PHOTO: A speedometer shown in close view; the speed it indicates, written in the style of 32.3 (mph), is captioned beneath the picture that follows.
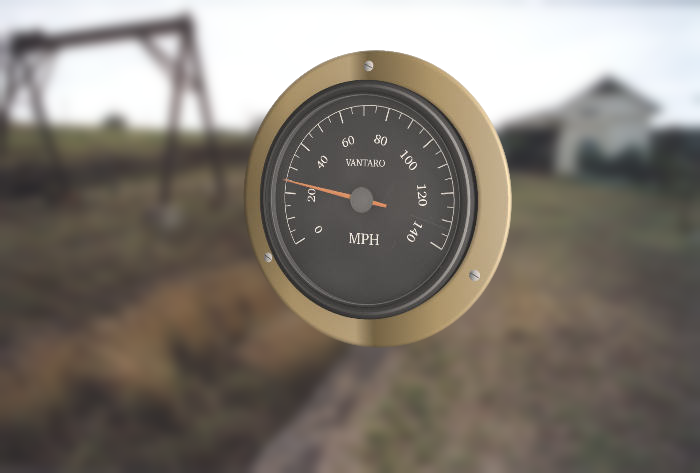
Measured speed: 25 (mph)
